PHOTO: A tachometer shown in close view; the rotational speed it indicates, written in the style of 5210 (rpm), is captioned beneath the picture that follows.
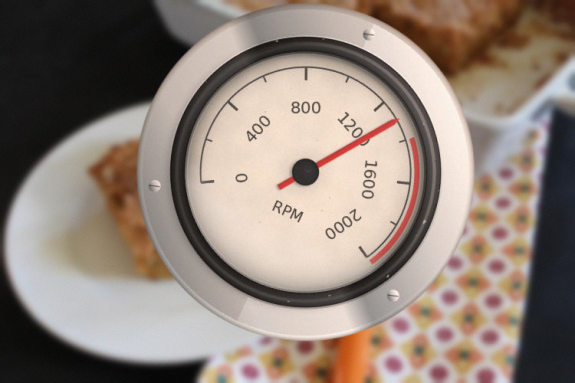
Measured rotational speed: 1300 (rpm)
